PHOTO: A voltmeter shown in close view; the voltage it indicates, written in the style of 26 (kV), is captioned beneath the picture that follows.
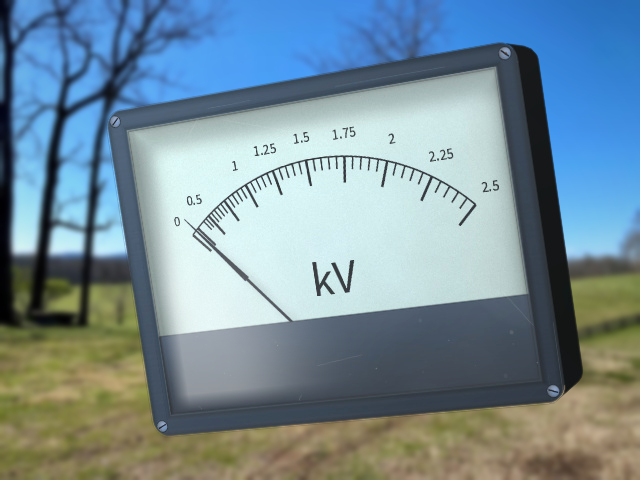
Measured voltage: 0.25 (kV)
